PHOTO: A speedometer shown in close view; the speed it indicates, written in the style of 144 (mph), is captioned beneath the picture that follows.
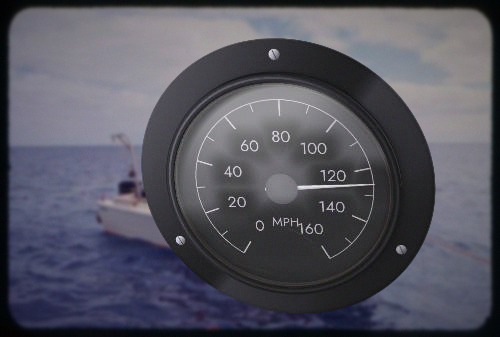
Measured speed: 125 (mph)
